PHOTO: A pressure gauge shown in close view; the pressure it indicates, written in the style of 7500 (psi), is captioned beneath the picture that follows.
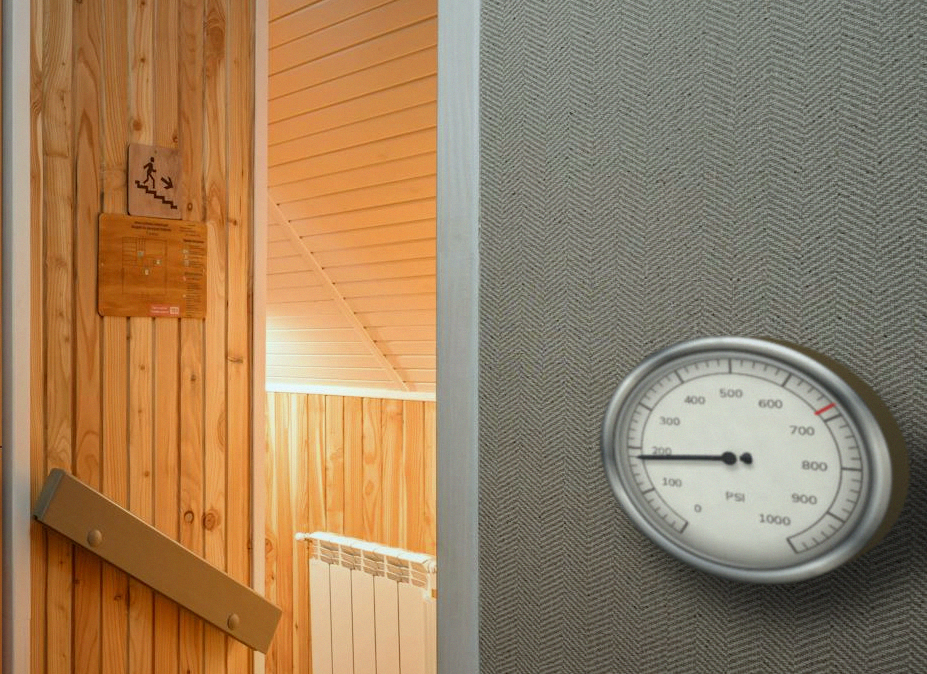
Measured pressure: 180 (psi)
